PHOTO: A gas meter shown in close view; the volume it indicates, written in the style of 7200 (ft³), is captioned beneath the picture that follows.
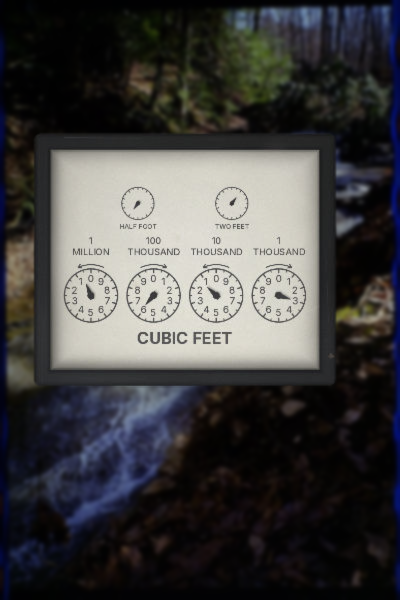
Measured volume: 61300 (ft³)
